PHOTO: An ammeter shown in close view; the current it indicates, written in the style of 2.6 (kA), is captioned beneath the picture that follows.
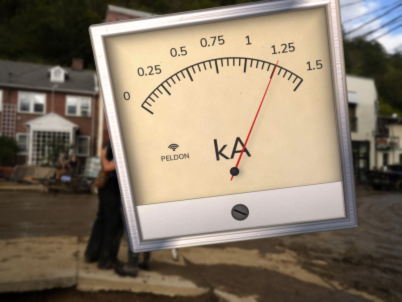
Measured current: 1.25 (kA)
